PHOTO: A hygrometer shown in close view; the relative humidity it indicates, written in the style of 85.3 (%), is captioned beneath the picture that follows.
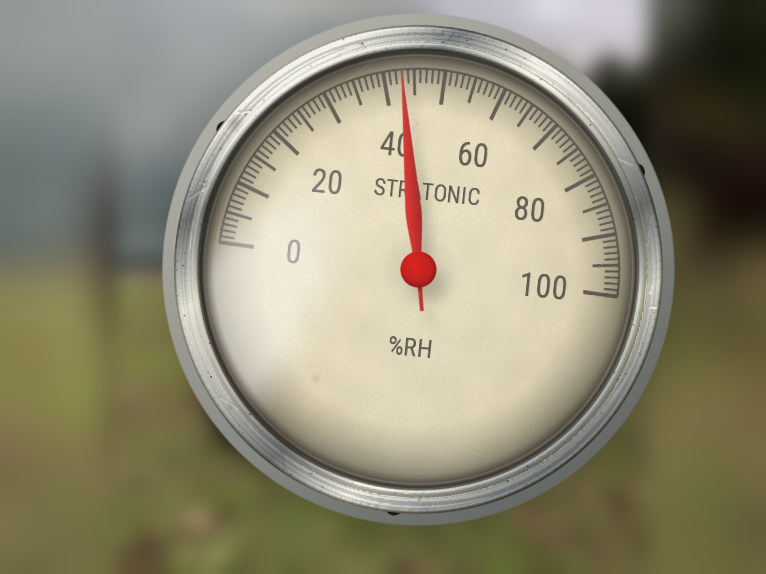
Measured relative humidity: 43 (%)
